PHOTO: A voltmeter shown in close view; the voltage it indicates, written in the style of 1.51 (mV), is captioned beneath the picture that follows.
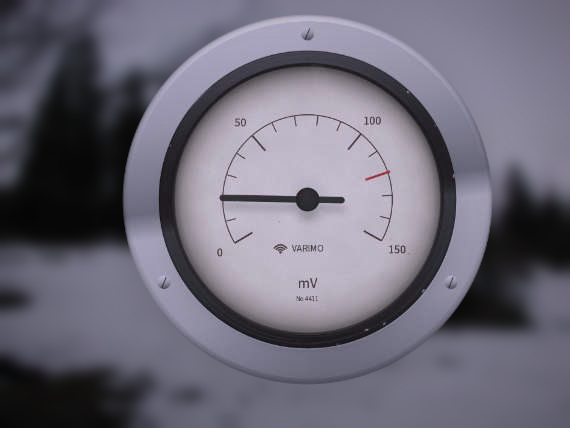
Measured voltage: 20 (mV)
